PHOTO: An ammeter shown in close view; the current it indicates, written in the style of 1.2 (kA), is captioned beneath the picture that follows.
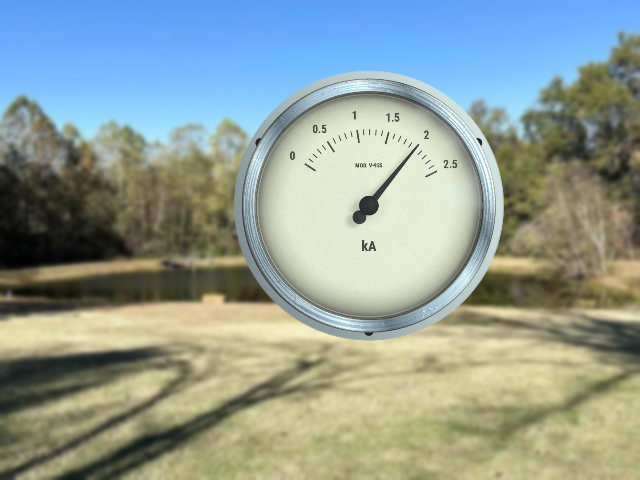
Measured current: 2 (kA)
